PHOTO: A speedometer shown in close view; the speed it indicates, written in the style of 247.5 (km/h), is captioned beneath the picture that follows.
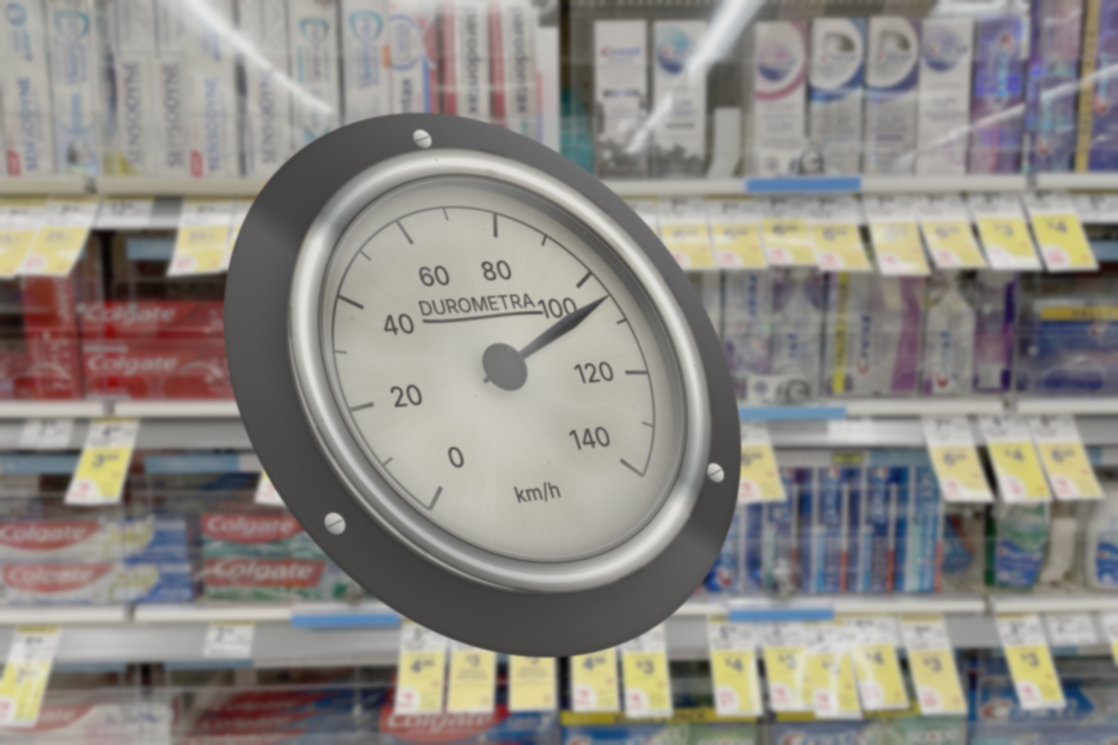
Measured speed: 105 (km/h)
